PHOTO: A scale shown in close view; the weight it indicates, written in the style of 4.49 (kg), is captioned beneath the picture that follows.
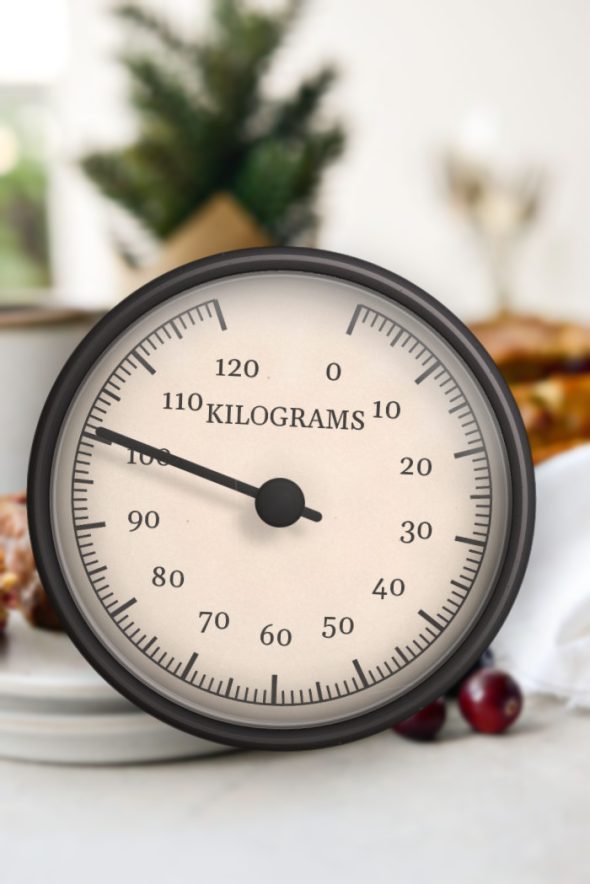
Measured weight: 101 (kg)
